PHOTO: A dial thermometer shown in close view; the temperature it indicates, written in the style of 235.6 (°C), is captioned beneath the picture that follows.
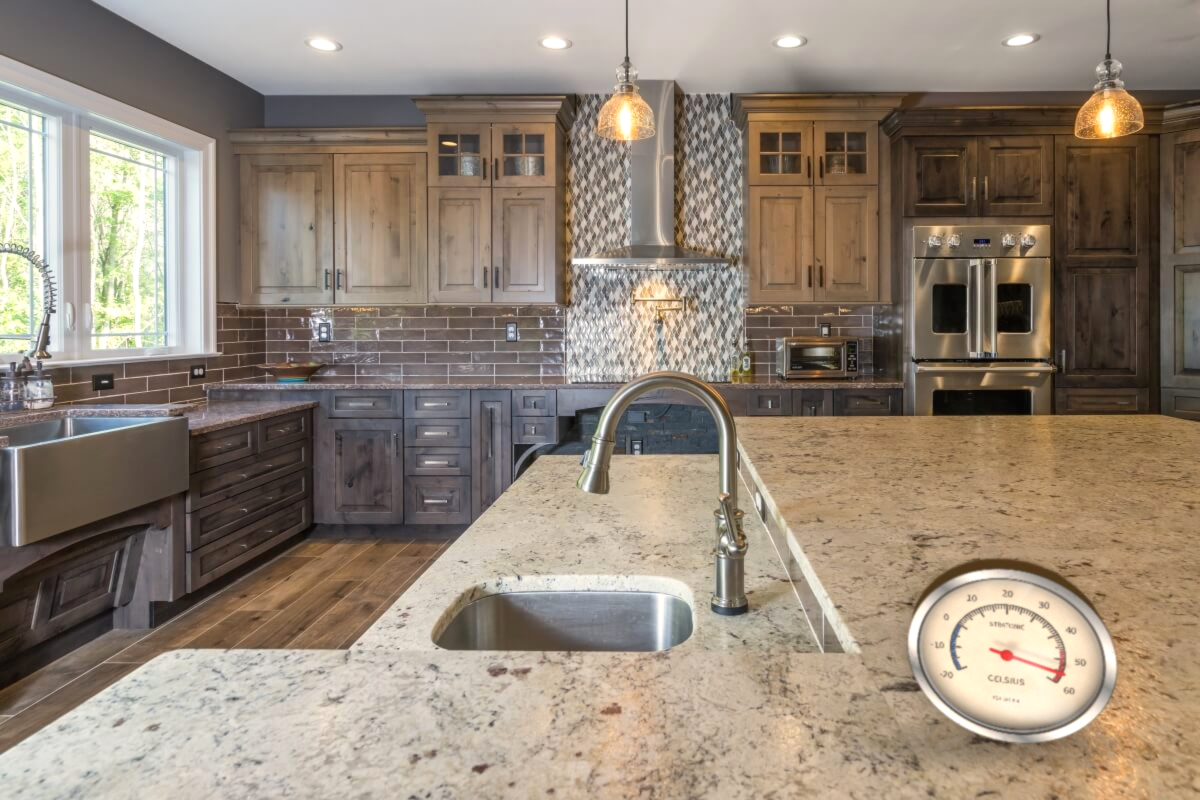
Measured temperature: 55 (°C)
